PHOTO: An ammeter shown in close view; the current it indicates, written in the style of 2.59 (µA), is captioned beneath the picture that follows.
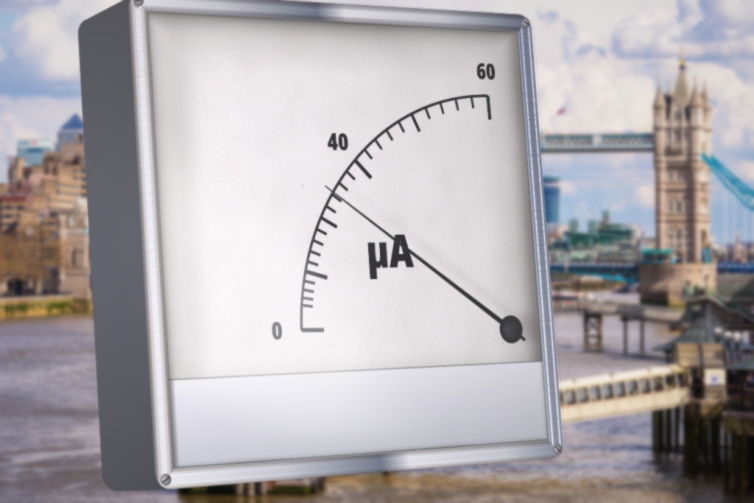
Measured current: 34 (µA)
